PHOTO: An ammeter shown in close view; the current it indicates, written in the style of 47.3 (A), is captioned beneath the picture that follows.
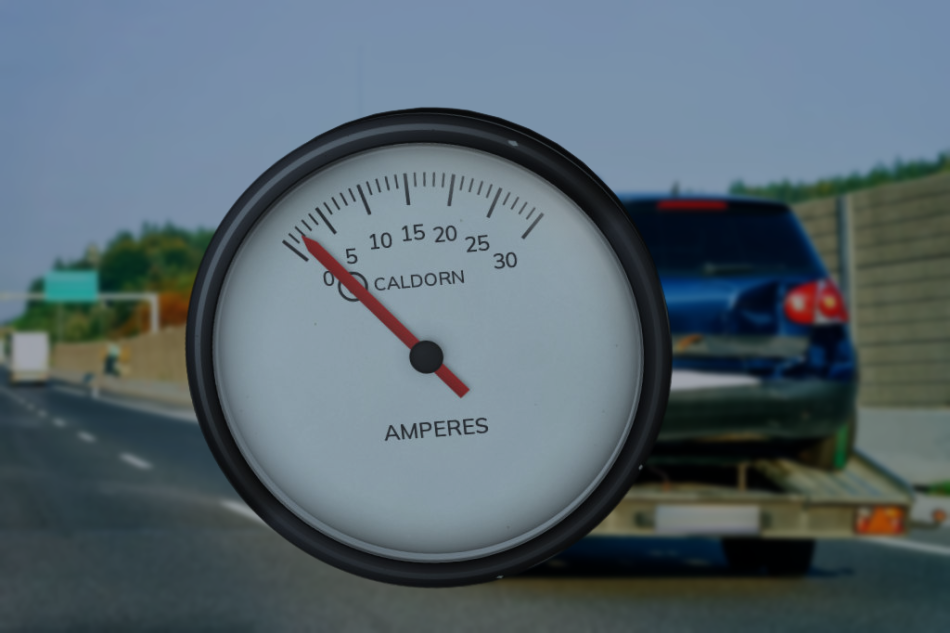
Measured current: 2 (A)
